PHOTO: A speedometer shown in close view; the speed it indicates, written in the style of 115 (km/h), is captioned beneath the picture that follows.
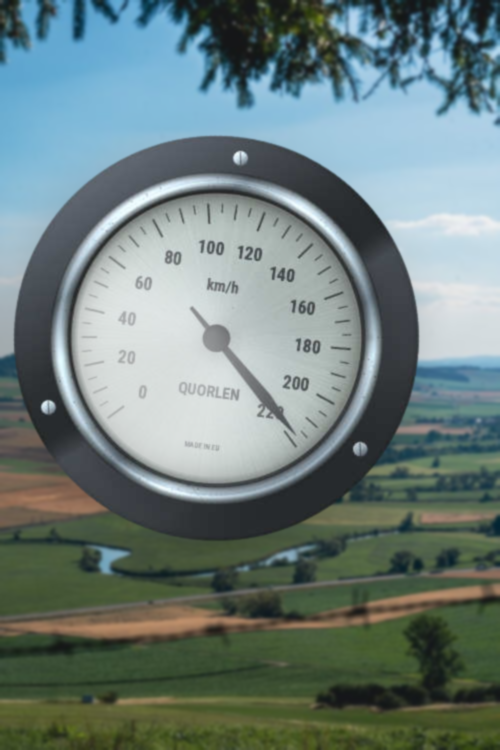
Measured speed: 217.5 (km/h)
